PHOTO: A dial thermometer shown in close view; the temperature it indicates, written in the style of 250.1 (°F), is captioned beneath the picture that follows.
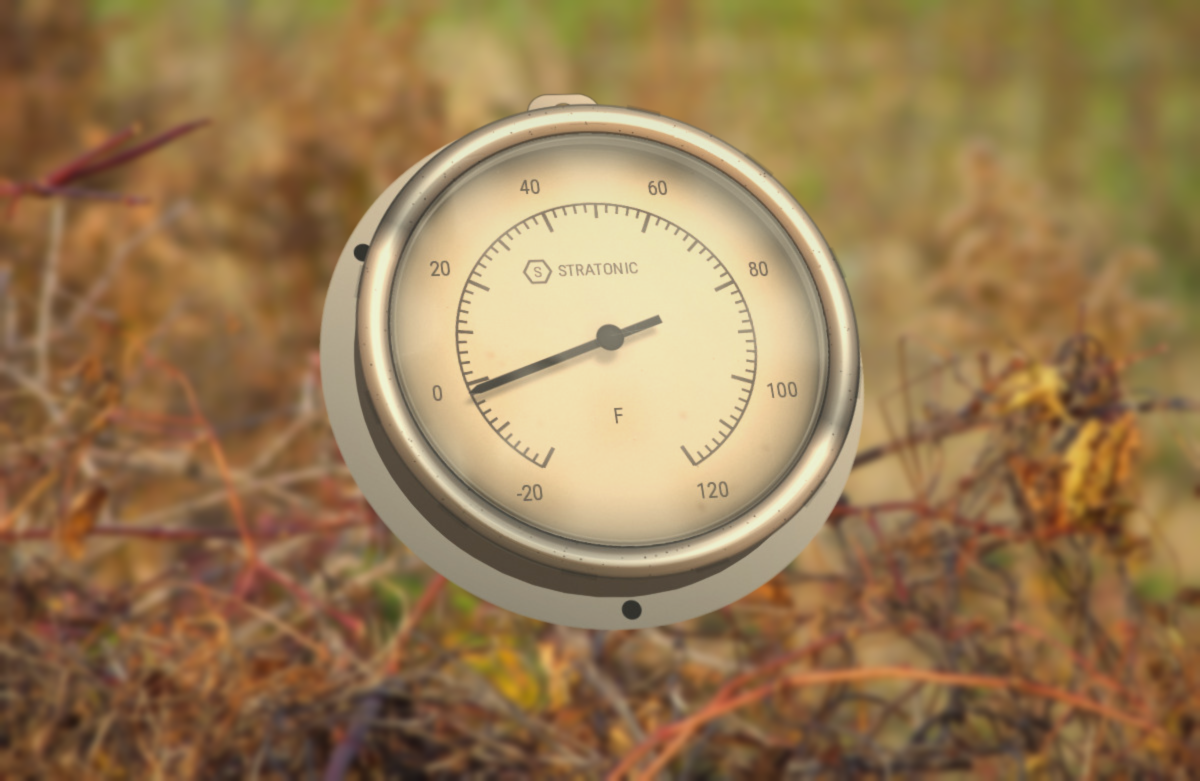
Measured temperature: -2 (°F)
